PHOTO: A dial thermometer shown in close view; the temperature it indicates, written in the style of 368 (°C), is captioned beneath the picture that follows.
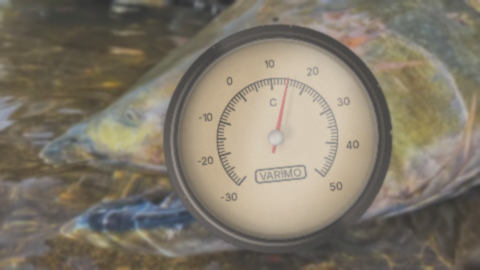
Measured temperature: 15 (°C)
